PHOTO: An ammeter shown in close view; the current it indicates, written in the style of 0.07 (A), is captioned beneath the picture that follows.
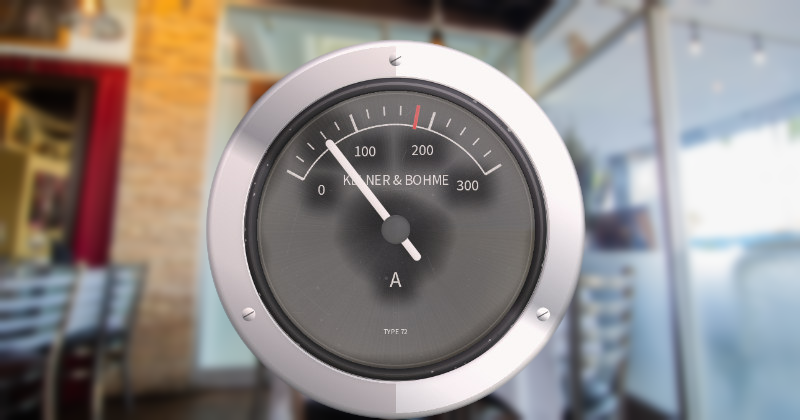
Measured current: 60 (A)
